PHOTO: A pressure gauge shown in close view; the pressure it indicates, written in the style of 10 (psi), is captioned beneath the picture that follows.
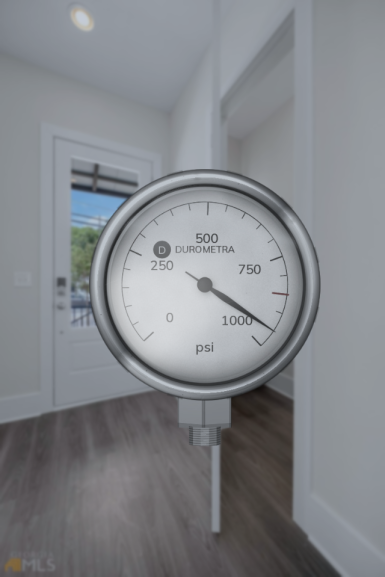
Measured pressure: 950 (psi)
